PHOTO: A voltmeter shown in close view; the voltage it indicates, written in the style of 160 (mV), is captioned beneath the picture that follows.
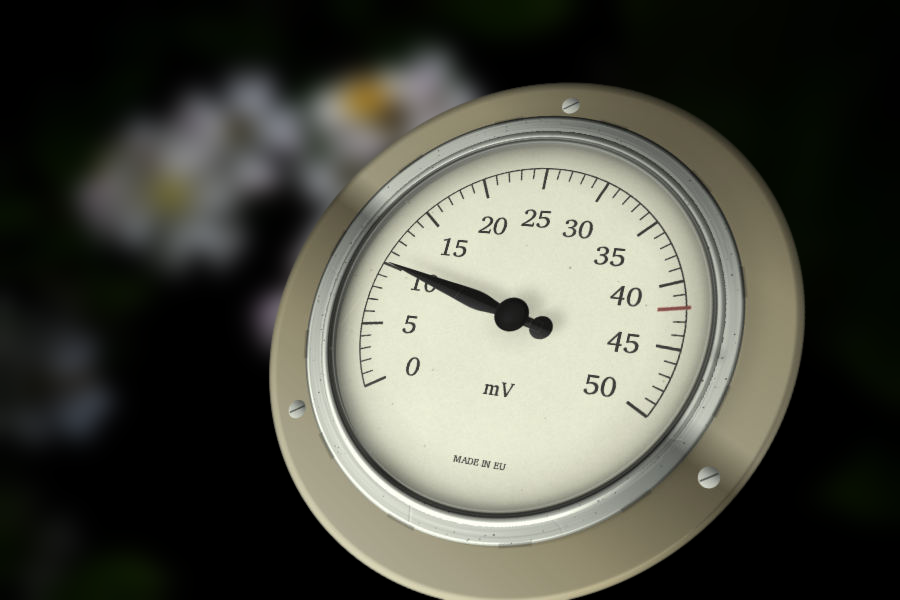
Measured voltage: 10 (mV)
